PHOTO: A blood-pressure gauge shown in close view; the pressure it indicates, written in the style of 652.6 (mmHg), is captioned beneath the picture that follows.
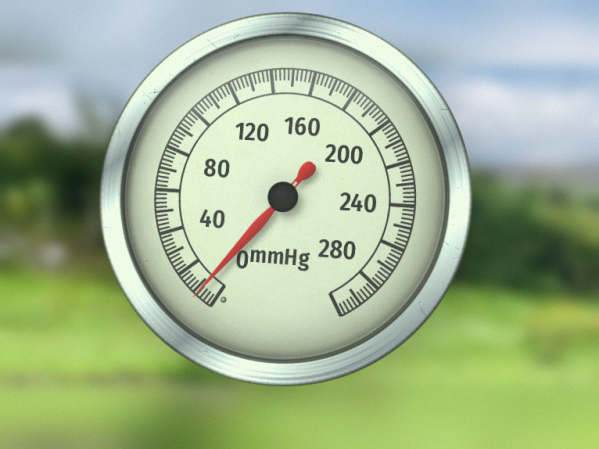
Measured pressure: 8 (mmHg)
